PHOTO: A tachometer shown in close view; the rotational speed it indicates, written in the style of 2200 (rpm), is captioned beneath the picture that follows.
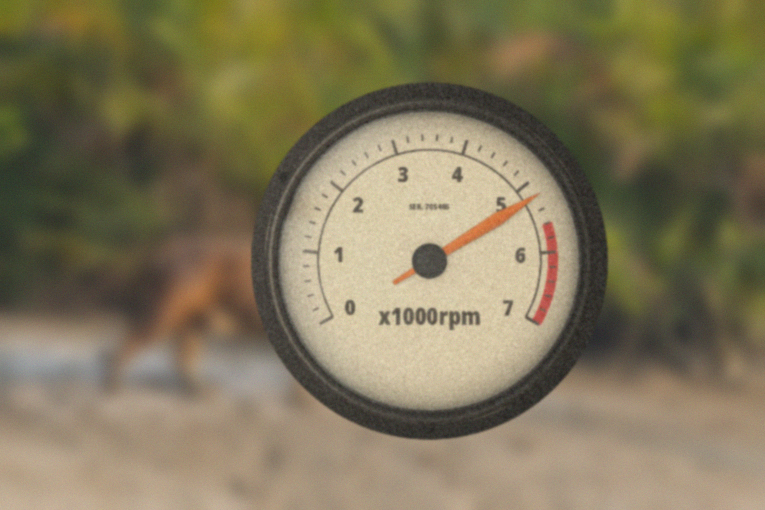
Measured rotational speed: 5200 (rpm)
